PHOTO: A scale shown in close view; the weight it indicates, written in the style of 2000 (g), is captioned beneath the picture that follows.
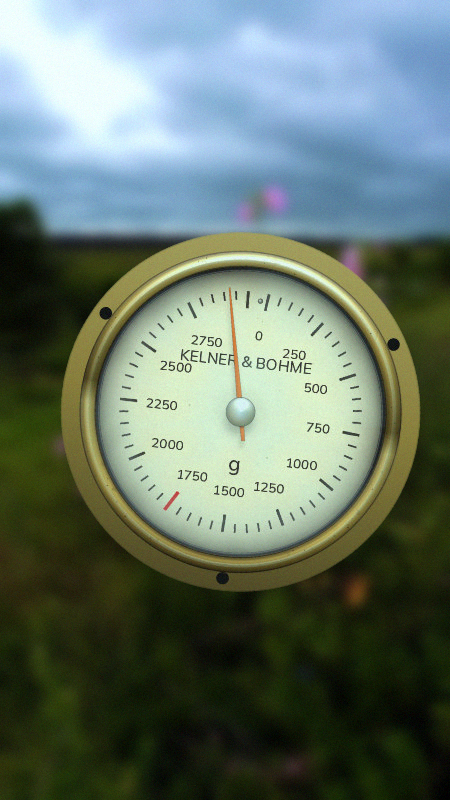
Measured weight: 2925 (g)
